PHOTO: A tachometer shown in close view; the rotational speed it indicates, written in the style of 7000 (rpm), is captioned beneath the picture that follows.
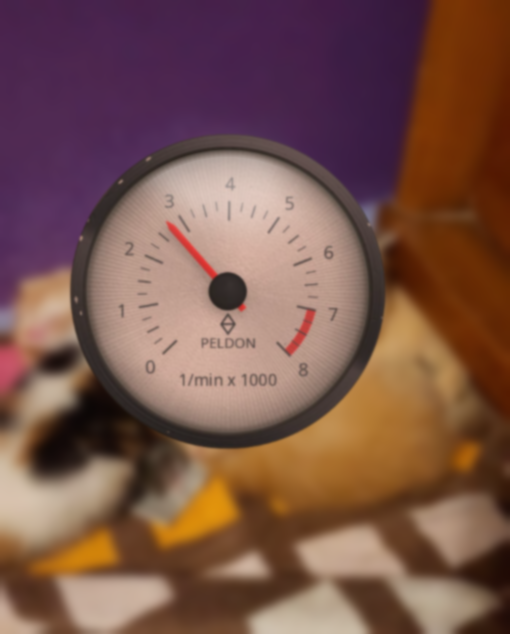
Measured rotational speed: 2750 (rpm)
